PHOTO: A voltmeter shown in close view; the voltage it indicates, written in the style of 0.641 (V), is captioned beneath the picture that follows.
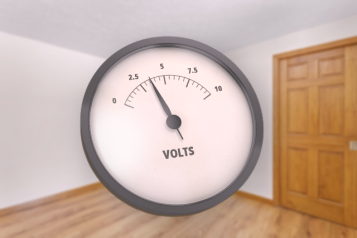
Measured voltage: 3.5 (V)
